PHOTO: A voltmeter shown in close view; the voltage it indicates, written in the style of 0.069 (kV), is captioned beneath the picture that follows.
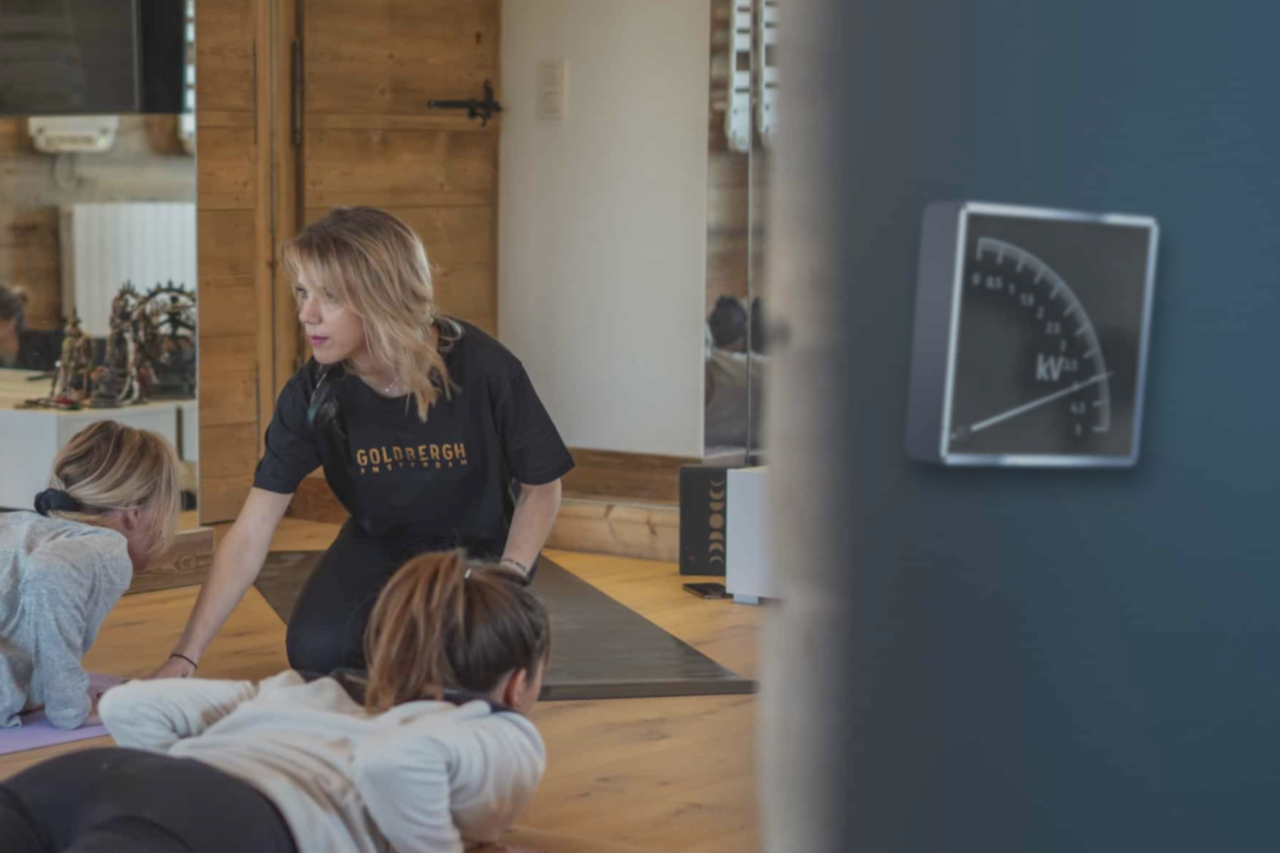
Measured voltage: 4 (kV)
